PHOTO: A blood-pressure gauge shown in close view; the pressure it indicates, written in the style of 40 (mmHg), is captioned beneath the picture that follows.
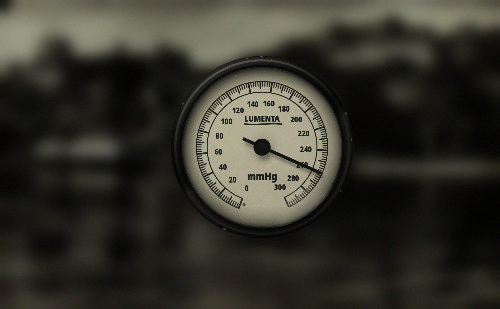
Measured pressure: 260 (mmHg)
